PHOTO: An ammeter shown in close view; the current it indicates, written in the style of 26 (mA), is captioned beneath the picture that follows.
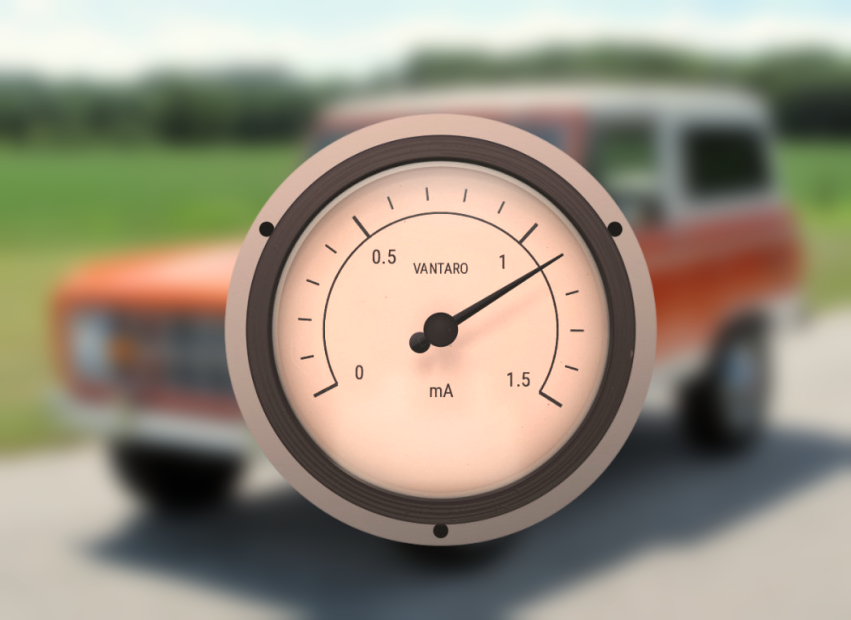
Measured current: 1.1 (mA)
